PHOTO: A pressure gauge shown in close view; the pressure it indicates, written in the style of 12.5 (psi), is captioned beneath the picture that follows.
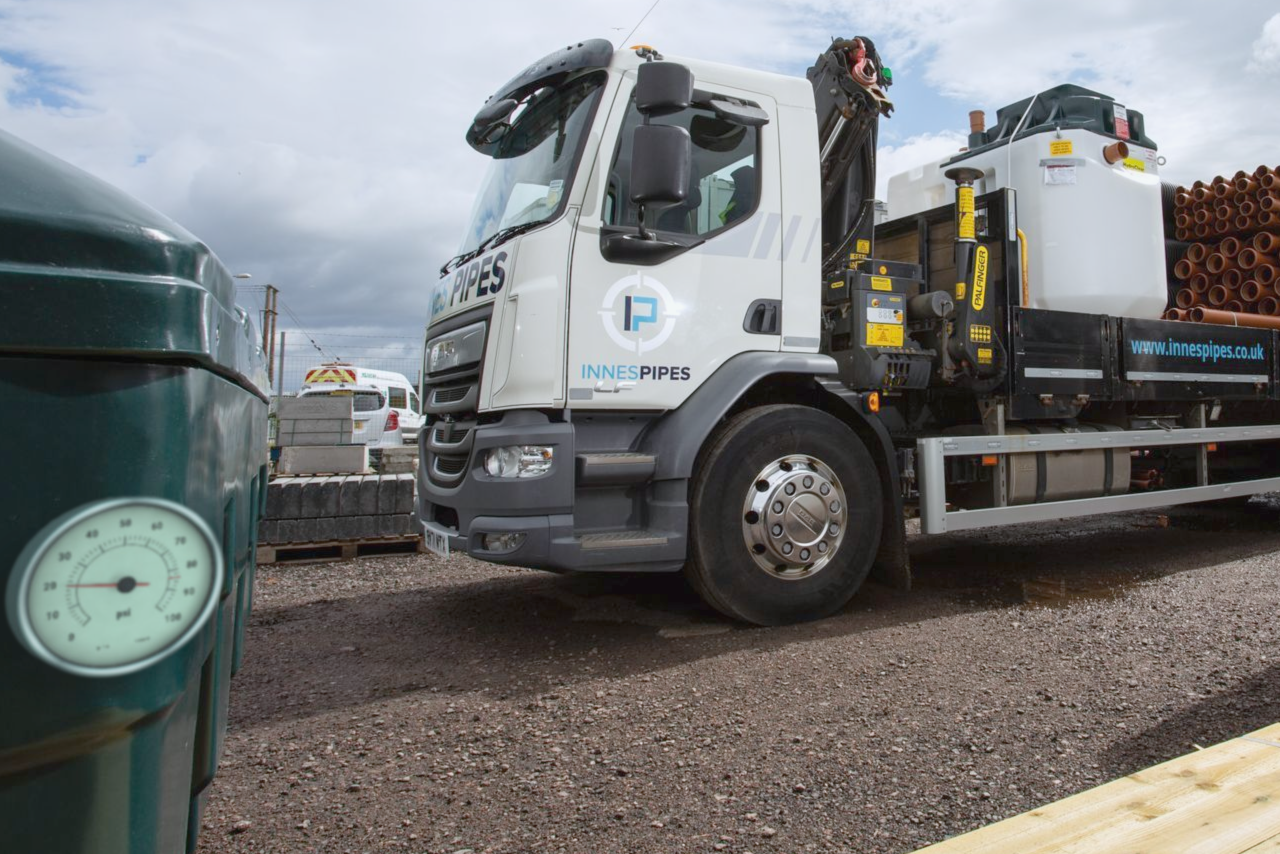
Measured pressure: 20 (psi)
